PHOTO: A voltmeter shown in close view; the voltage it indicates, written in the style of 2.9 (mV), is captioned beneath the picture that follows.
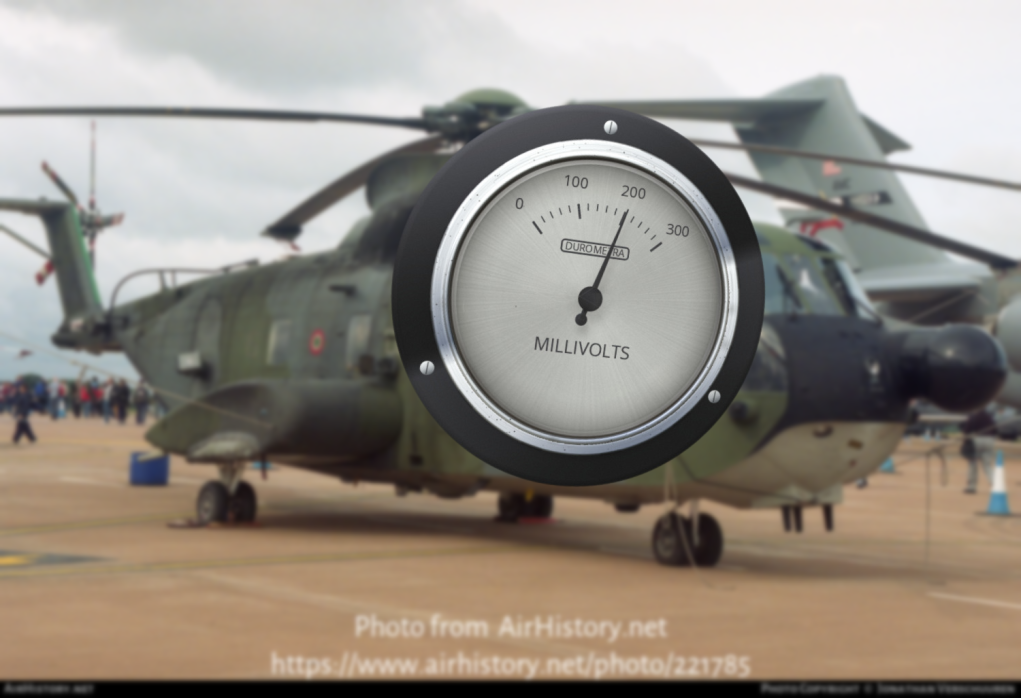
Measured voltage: 200 (mV)
